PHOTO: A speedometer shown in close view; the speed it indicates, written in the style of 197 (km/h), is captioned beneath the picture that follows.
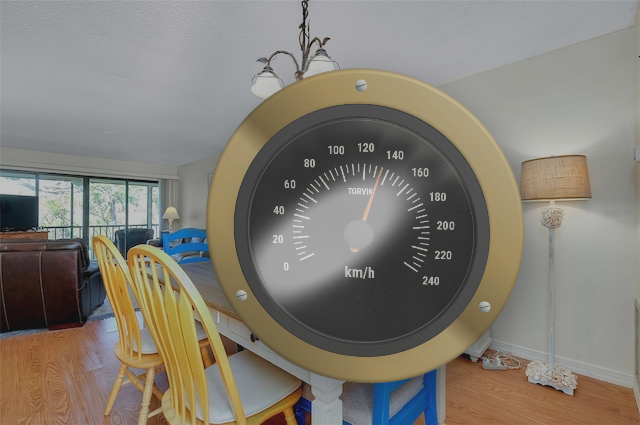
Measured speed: 135 (km/h)
